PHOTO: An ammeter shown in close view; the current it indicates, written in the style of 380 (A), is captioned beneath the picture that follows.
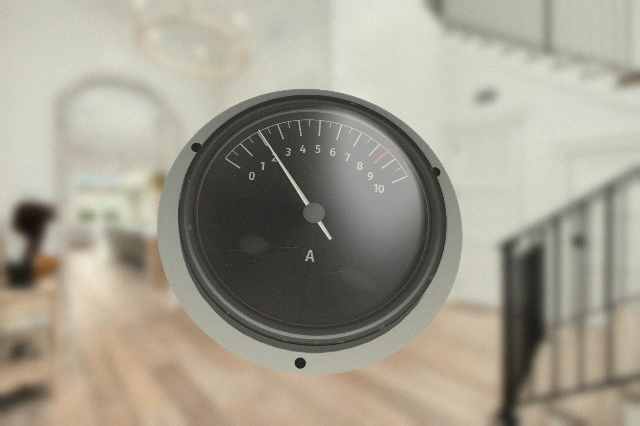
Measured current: 2 (A)
